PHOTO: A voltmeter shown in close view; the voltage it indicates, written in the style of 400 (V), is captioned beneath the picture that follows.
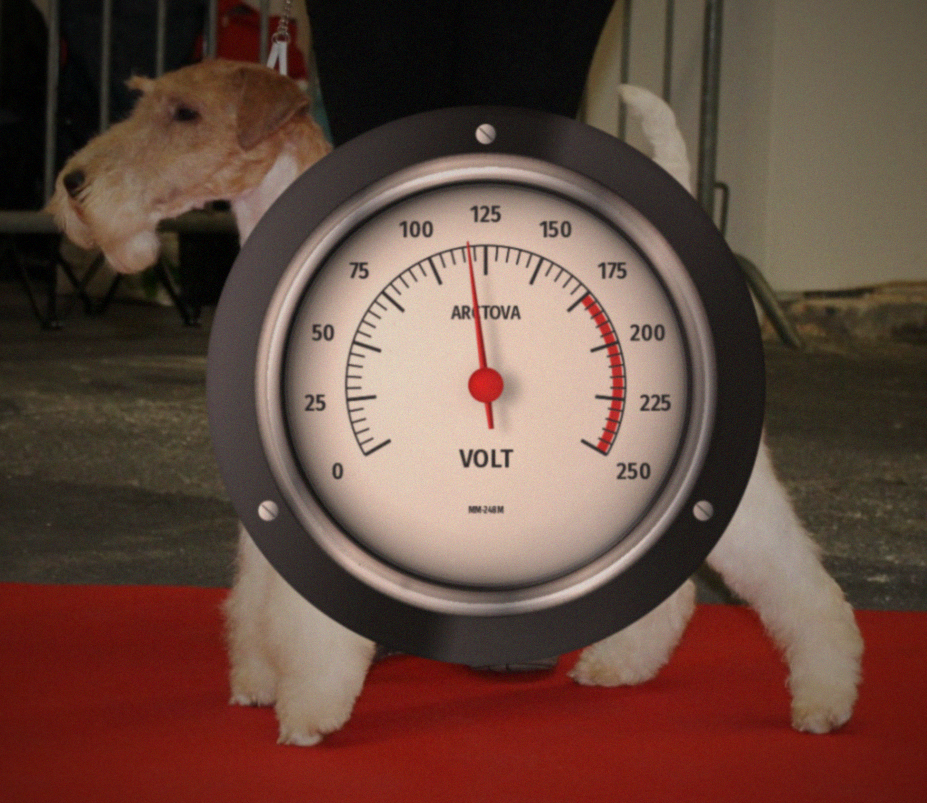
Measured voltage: 117.5 (V)
